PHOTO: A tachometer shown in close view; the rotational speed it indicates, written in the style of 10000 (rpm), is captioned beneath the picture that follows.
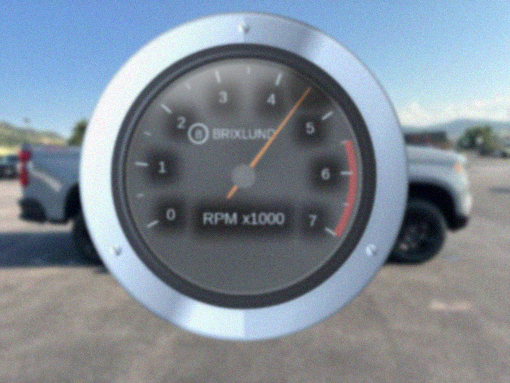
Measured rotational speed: 4500 (rpm)
